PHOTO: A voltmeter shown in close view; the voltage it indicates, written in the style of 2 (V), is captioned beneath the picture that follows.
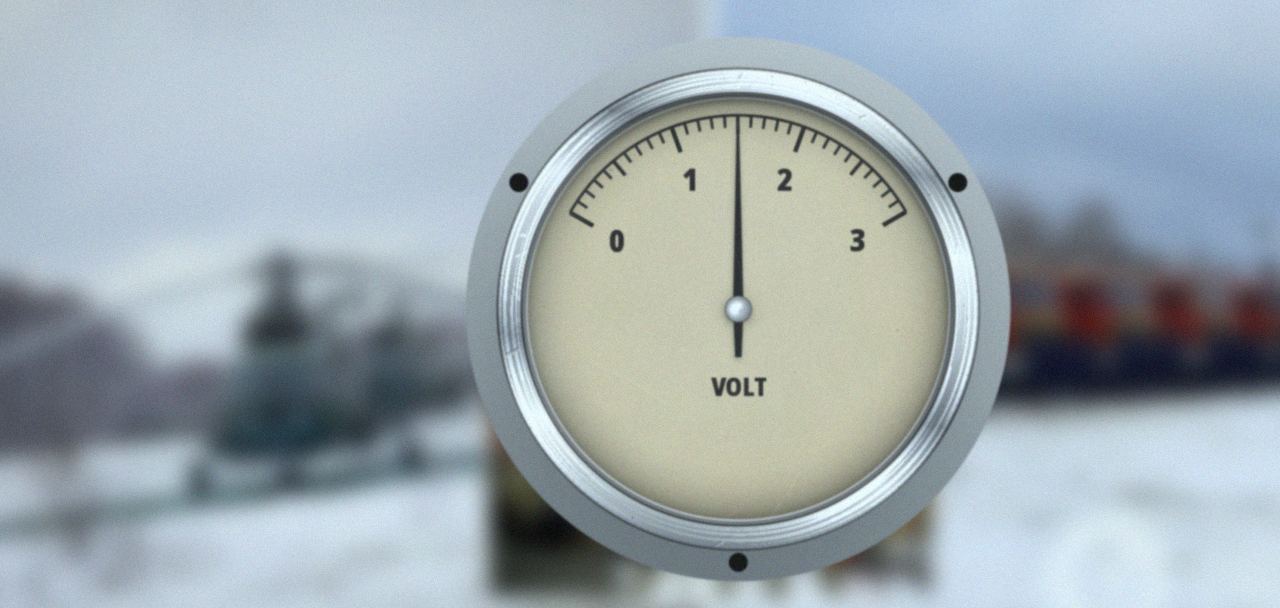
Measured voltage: 1.5 (V)
